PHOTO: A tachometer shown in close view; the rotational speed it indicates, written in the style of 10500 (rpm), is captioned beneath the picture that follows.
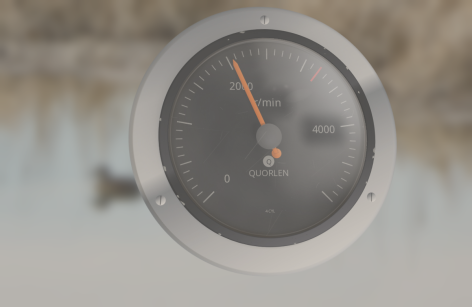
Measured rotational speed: 2050 (rpm)
